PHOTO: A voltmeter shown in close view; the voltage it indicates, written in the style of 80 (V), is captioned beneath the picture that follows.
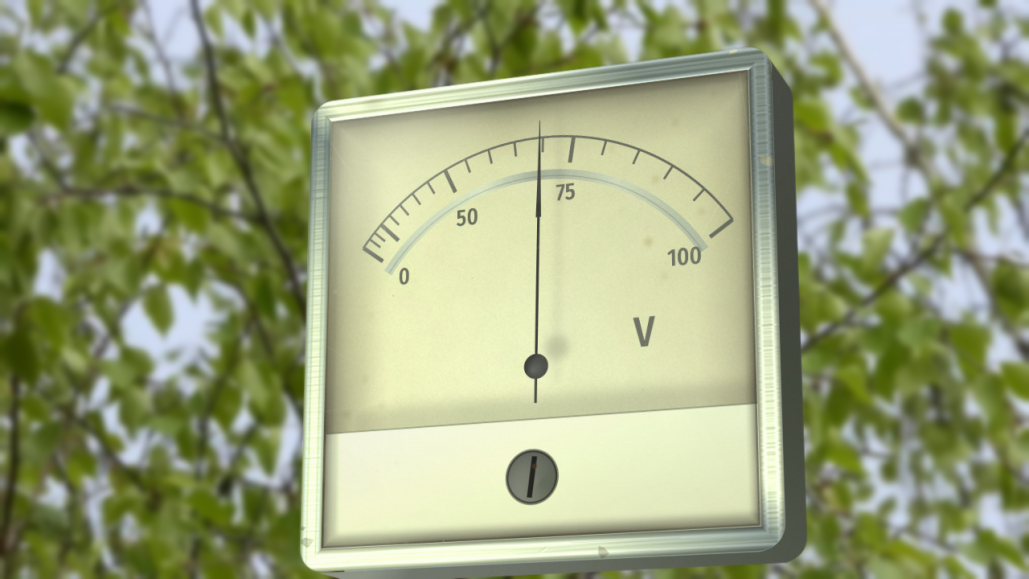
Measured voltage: 70 (V)
